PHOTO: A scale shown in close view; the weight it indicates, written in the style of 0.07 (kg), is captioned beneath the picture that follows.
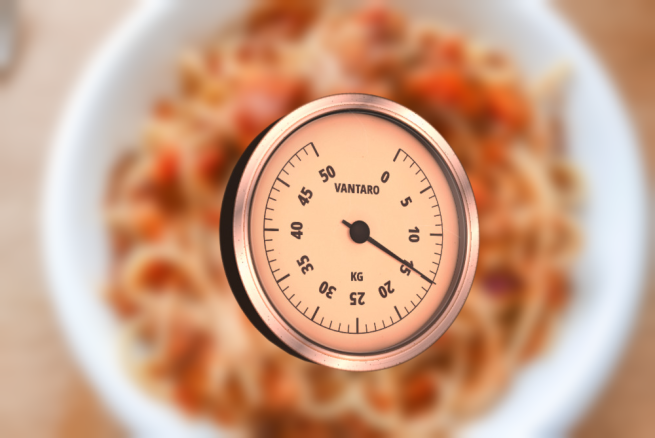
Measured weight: 15 (kg)
